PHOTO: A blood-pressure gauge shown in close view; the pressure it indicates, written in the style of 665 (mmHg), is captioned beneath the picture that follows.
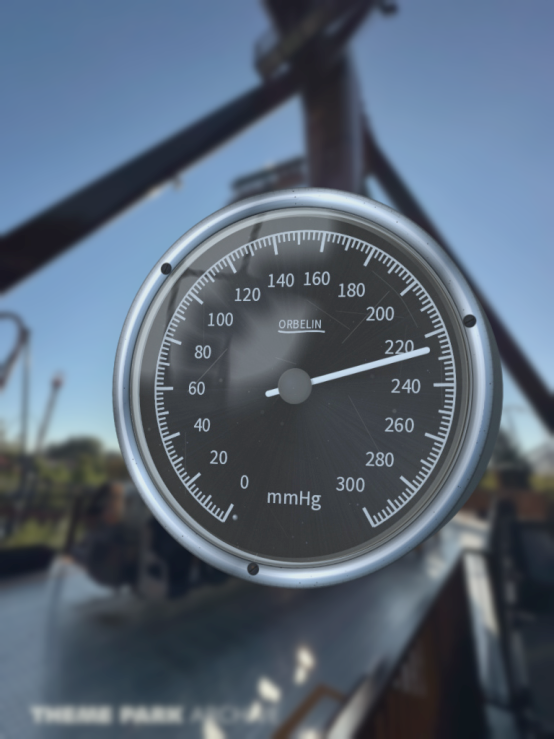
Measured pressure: 226 (mmHg)
